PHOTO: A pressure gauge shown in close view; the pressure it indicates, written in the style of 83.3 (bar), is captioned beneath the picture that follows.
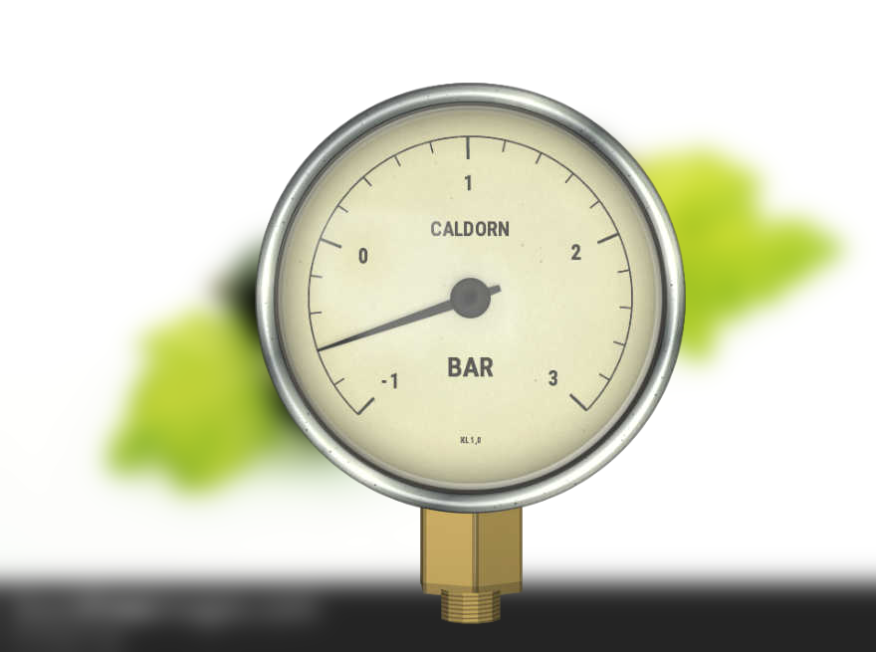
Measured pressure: -0.6 (bar)
